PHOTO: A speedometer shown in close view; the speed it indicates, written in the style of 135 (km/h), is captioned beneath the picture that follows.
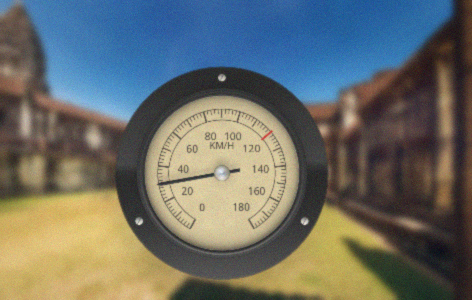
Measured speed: 30 (km/h)
